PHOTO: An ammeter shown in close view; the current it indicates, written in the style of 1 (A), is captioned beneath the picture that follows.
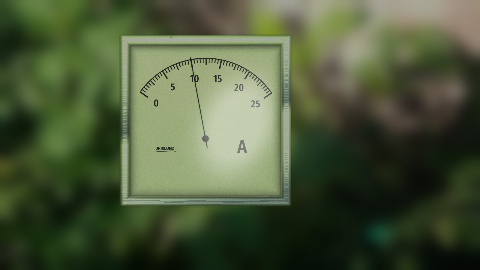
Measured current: 10 (A)
